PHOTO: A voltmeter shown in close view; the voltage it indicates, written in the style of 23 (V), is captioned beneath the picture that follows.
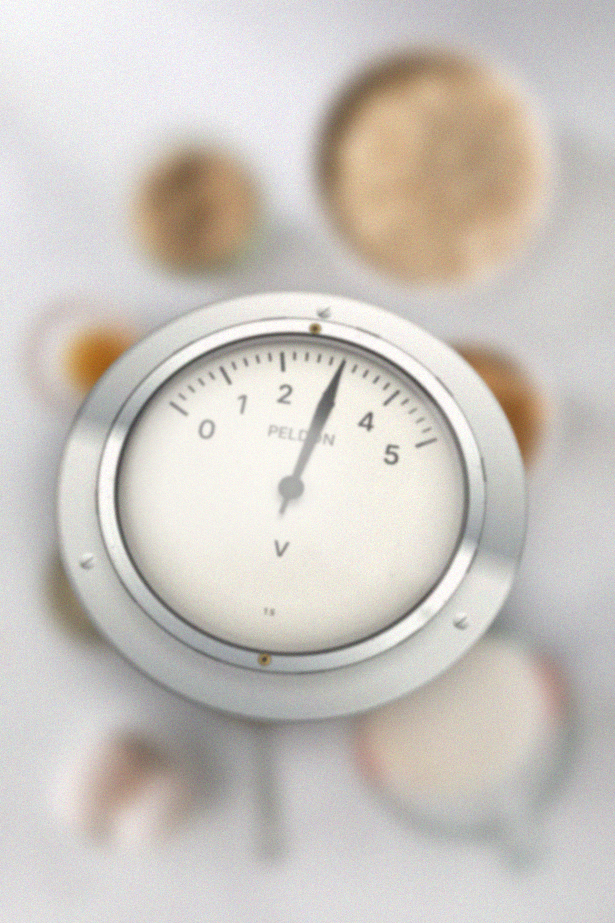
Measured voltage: 3 (V)
